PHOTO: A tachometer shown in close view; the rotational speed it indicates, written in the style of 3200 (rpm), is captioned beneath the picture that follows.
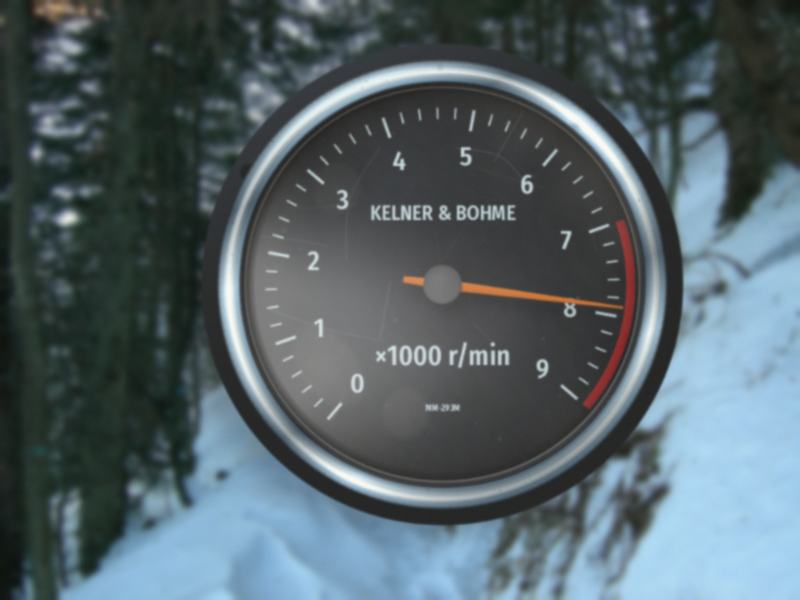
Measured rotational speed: 7900 (rpm)
